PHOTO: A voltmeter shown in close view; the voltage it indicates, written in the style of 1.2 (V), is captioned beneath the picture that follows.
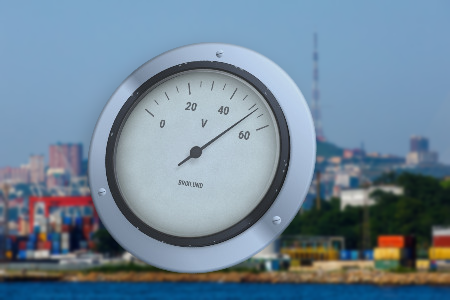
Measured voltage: 52.5 (V)
